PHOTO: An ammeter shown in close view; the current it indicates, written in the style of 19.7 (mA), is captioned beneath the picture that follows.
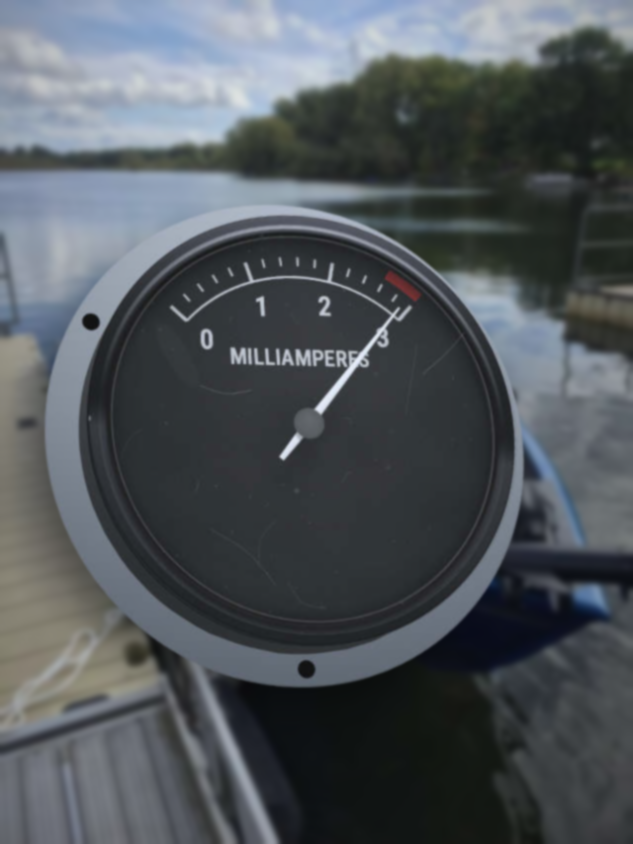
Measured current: 2.9 (mA)
